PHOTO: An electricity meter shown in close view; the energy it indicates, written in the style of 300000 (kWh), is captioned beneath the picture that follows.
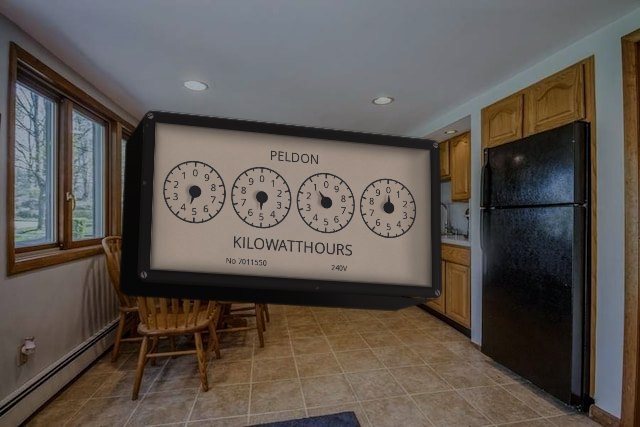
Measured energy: 4510 (kWh)
